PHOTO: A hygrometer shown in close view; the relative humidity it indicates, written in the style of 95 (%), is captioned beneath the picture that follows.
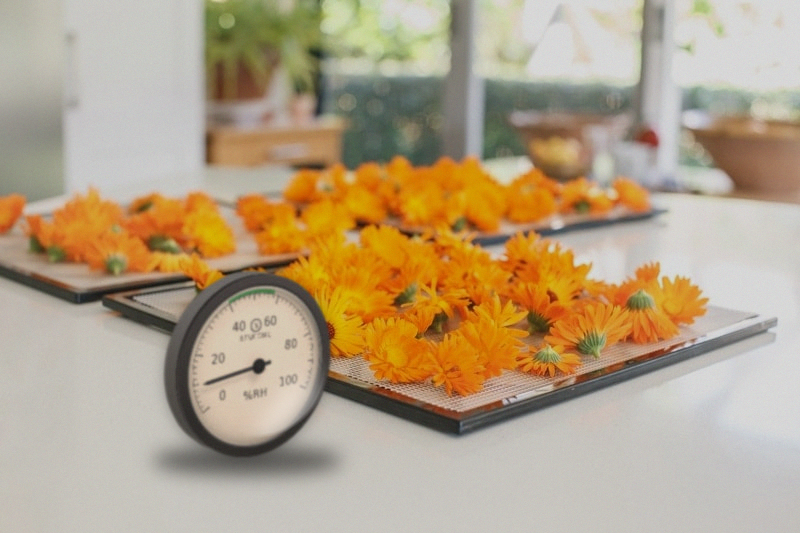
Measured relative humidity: 10 (%)
